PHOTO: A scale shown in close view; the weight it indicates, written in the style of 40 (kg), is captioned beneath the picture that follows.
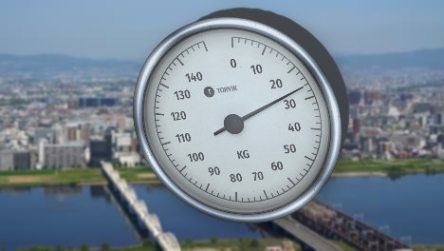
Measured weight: 26 (kg)
